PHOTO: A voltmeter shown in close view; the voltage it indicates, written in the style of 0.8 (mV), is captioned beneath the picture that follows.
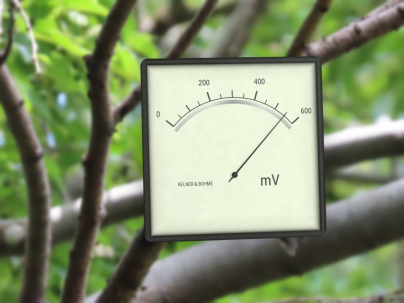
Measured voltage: 550 (mV)
